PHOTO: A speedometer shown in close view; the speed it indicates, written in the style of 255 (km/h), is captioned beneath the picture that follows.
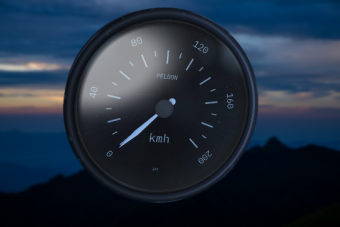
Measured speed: 0 (km/h)
